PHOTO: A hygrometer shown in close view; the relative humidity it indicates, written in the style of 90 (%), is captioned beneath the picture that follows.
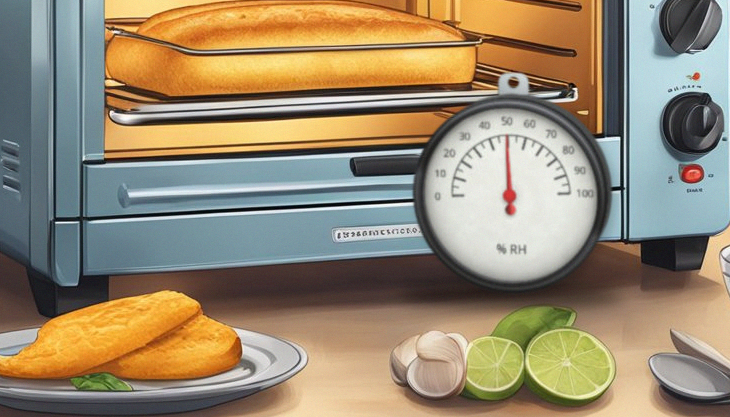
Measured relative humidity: 50 (%)
